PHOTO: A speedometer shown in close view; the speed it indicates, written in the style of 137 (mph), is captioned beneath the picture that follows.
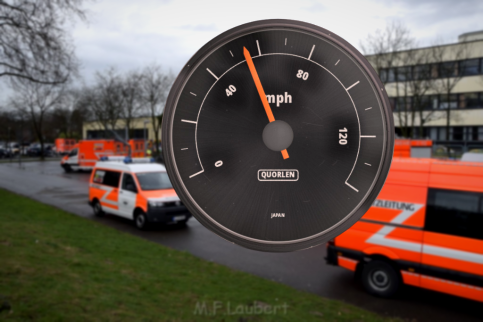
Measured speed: 55 (mph)
